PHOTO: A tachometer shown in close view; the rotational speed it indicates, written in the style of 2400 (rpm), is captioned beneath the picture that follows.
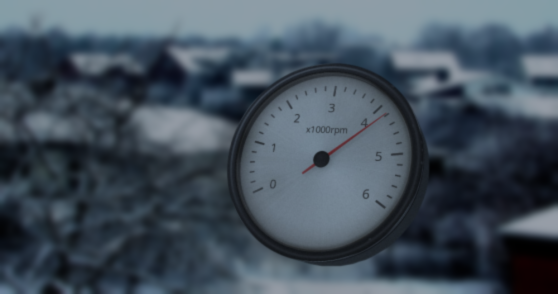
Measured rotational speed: 4200 (rpm)
